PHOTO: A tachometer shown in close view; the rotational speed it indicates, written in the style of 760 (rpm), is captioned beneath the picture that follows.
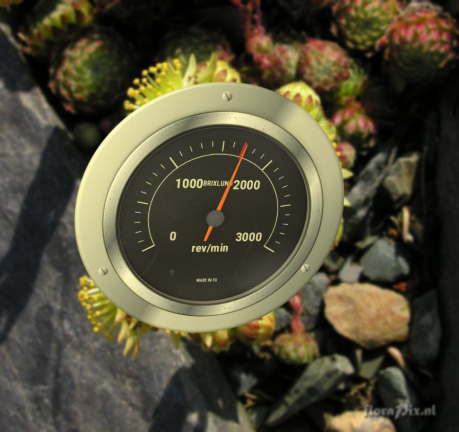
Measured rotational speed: 1700 (rpm)
